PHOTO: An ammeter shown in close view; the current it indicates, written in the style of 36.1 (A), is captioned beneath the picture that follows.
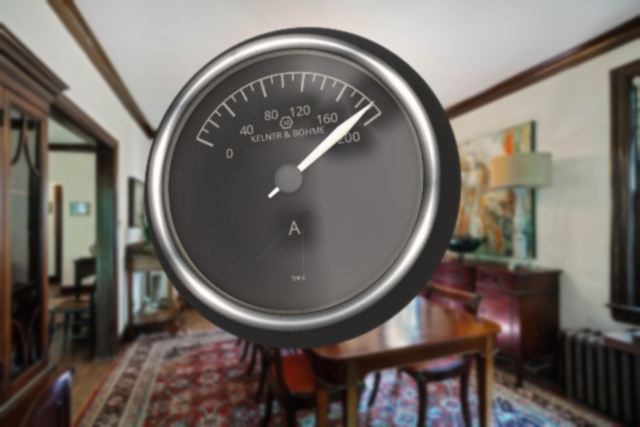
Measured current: 190 (A)
